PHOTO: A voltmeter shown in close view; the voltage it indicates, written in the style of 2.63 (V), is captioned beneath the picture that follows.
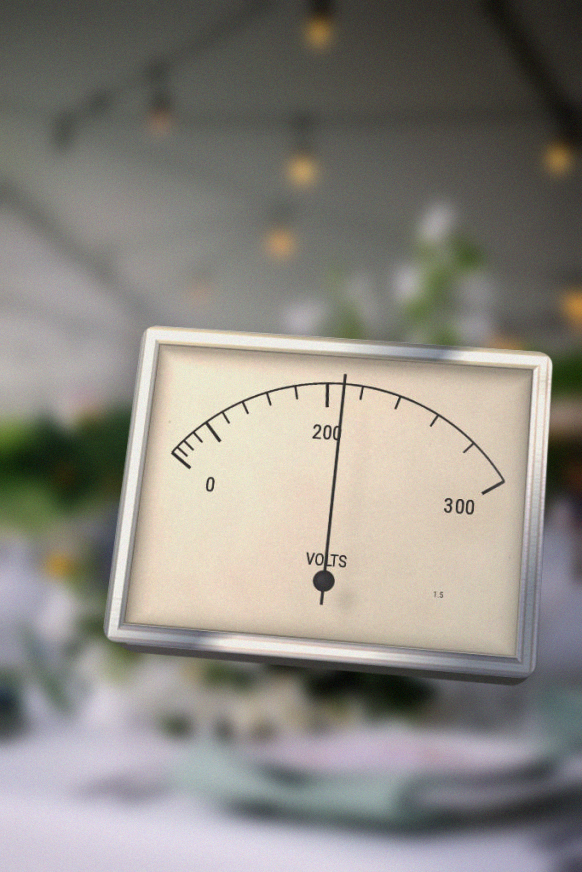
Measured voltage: 210 (V)
